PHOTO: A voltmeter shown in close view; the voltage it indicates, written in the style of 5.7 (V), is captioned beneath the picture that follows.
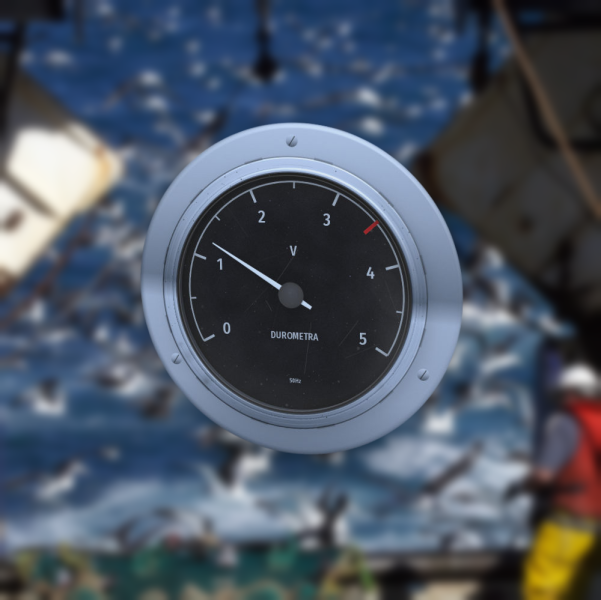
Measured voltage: 1.25 (V)
